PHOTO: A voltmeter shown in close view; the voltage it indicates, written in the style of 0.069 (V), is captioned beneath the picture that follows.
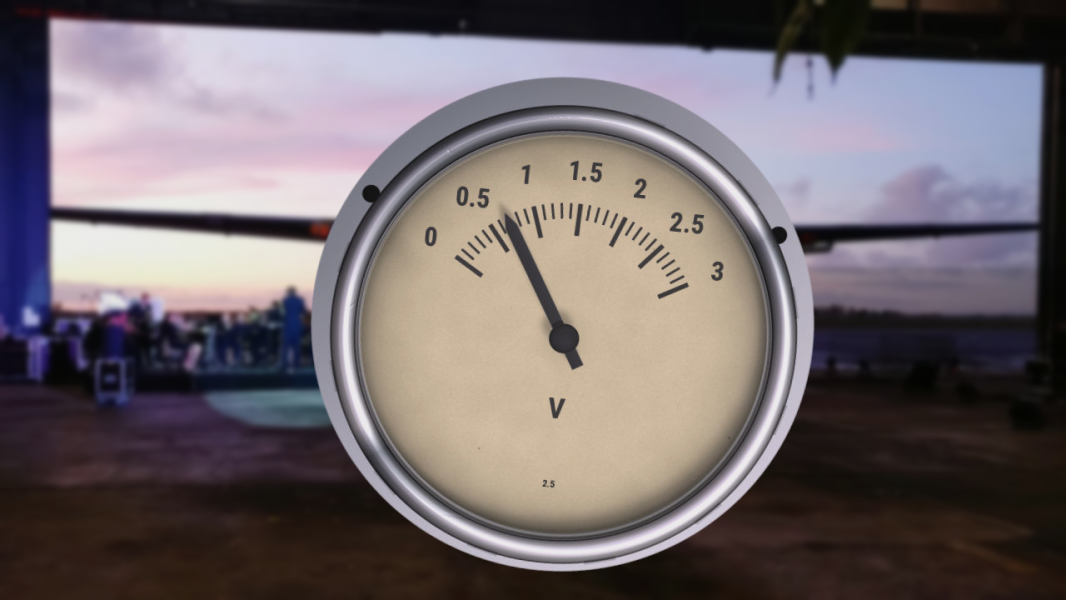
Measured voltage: 0.7 (V)
